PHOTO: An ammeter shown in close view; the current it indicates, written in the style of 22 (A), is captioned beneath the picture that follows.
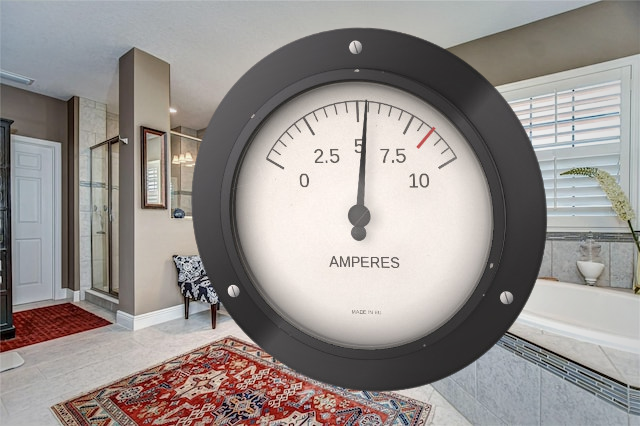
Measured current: 5.5 (A)
